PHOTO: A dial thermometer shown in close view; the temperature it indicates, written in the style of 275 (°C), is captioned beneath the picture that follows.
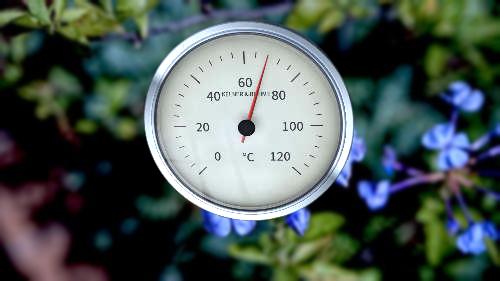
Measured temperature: 68 (°C)
